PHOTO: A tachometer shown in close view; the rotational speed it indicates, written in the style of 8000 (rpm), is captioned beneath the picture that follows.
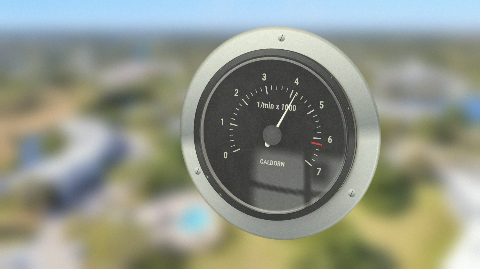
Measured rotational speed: 4200 (rpm)
